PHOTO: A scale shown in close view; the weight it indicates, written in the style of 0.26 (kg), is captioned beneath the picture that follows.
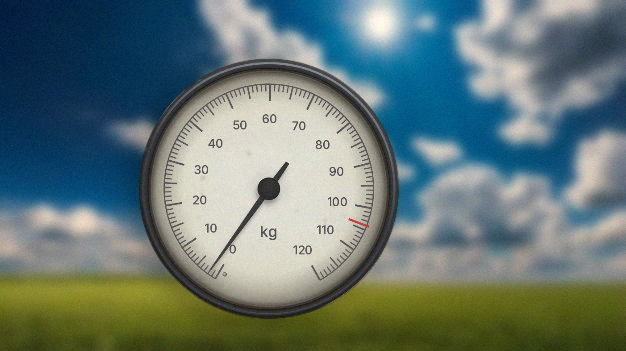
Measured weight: 2 (kg)
